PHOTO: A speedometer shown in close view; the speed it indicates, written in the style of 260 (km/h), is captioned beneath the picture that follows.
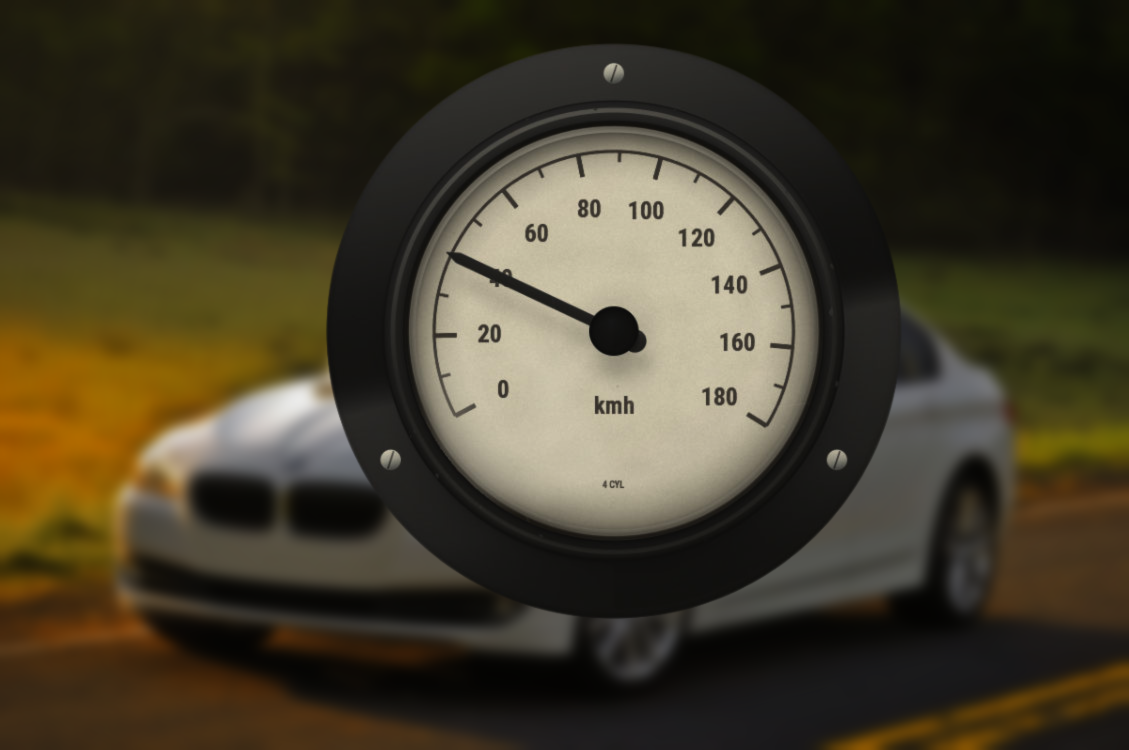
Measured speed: 40 (km/h)
